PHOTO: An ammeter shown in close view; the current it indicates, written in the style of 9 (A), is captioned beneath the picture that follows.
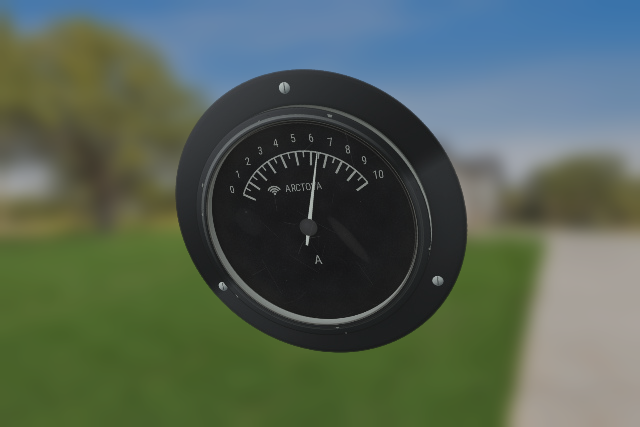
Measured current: 6.5 (A)
